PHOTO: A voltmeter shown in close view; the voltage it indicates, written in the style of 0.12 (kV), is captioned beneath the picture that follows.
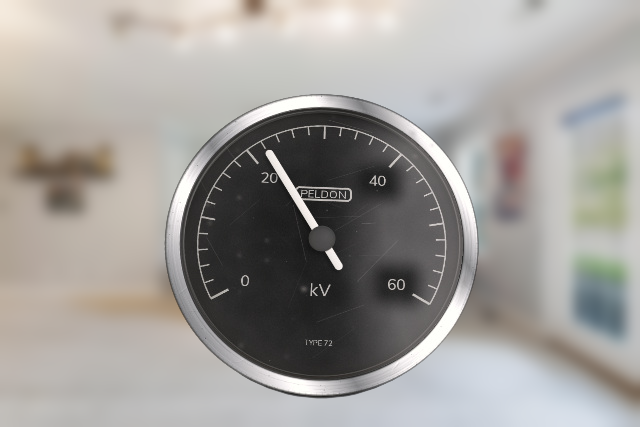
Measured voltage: 22 (kV)
